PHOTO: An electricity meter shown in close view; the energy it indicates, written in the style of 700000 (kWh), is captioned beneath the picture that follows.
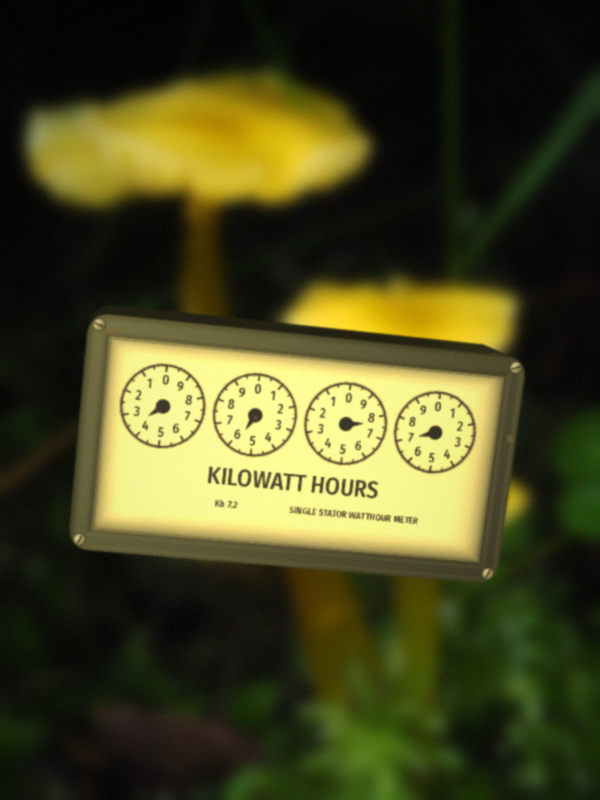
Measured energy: 3577 (kWh)
